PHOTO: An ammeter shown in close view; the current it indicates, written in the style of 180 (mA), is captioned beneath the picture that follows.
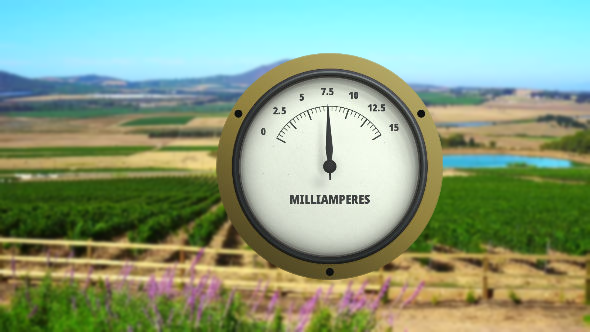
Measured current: 7.5 (mA)
